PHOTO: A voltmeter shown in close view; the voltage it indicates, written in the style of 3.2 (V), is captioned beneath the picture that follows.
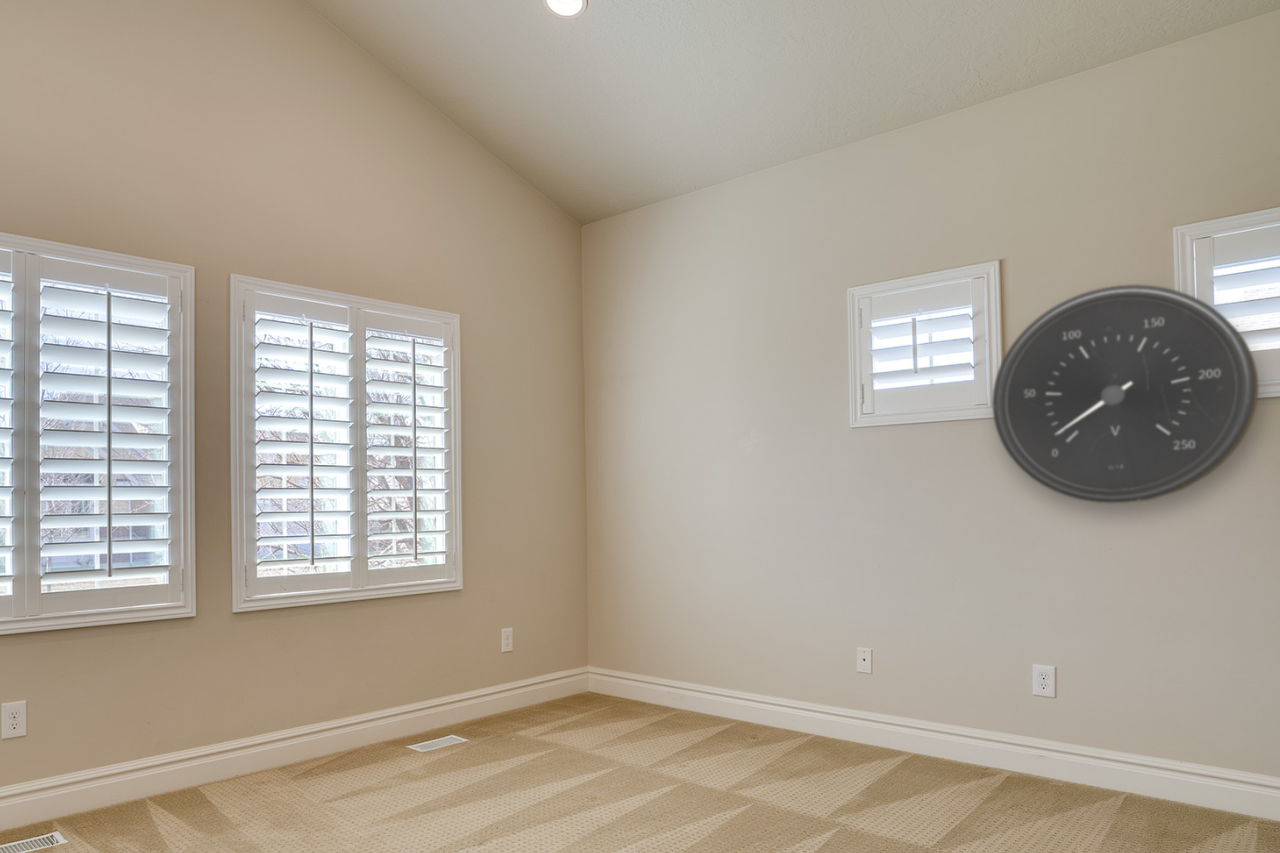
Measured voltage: 10 (V)
